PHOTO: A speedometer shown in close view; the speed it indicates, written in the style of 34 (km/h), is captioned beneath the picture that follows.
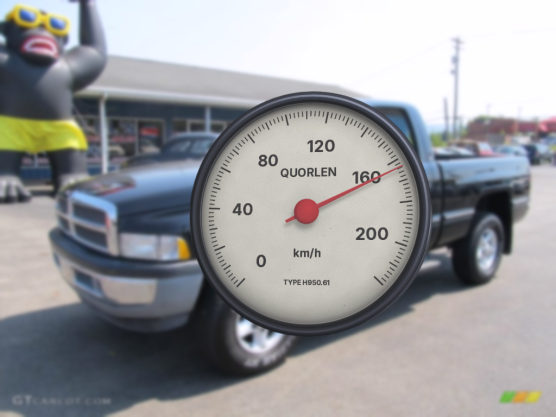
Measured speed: 164 (km/h)
